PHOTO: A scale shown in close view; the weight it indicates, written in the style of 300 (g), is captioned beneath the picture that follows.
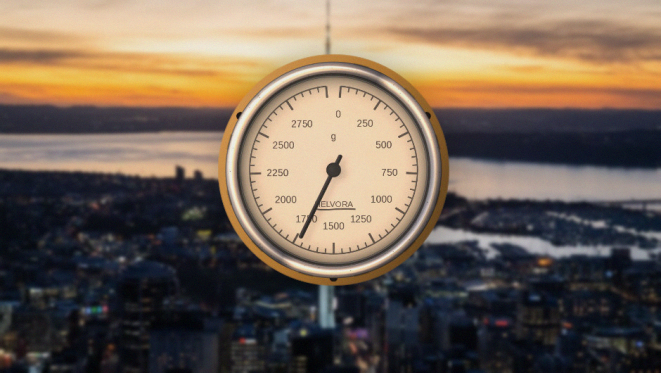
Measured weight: 1725 (g)
